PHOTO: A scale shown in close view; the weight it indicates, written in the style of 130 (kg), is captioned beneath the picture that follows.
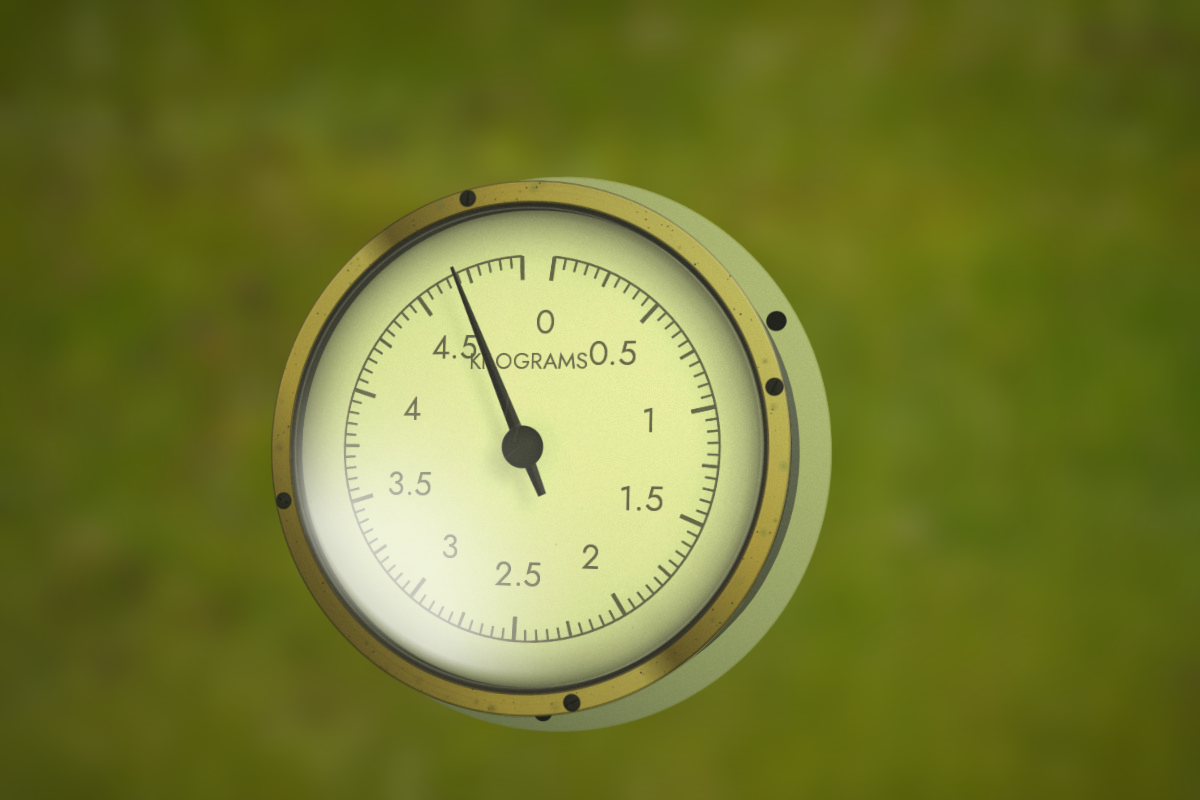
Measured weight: 4.7 (kg)
